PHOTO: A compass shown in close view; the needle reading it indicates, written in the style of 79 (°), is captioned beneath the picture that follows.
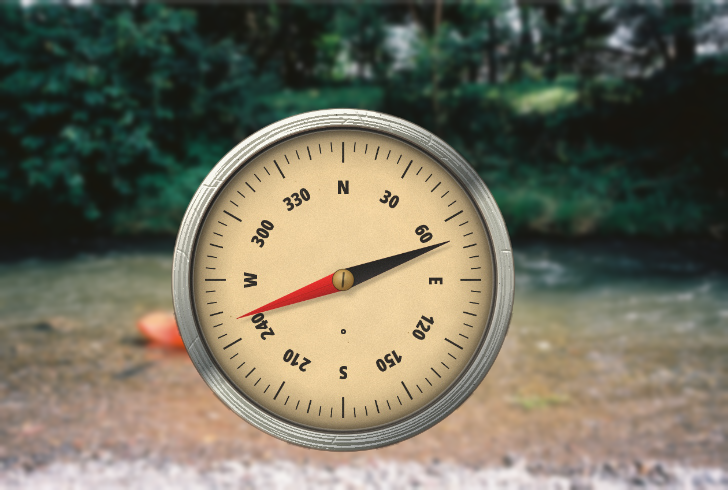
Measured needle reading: 250 (°)
